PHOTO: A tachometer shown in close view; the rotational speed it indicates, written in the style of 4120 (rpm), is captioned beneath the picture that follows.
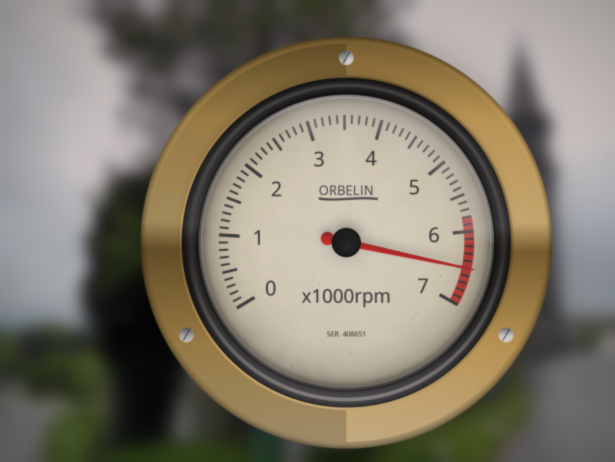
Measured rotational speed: 6500 (rpm)
